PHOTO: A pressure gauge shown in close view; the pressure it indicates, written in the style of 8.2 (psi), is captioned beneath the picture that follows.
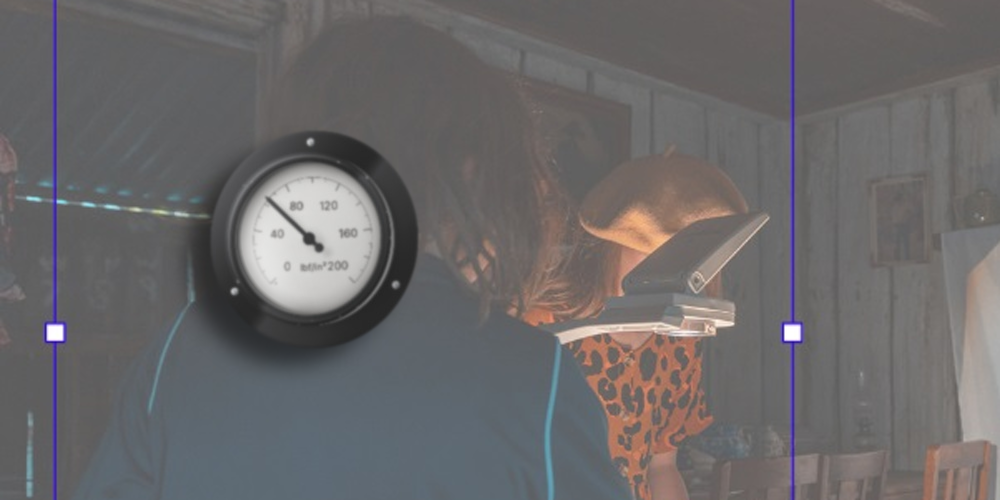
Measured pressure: 65 (psi)
